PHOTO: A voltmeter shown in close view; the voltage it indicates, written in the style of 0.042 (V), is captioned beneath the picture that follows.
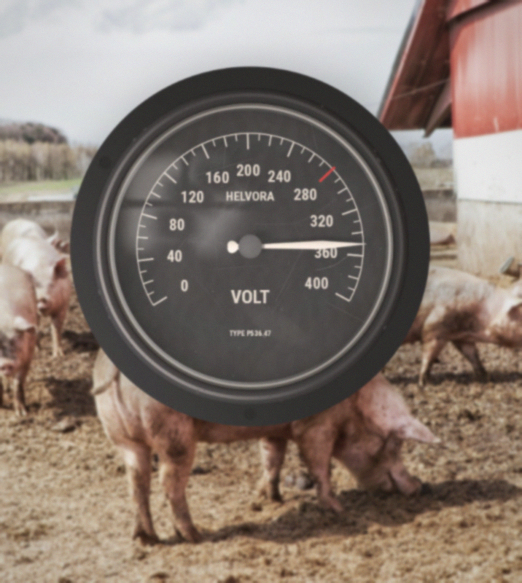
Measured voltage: 350 (V)
